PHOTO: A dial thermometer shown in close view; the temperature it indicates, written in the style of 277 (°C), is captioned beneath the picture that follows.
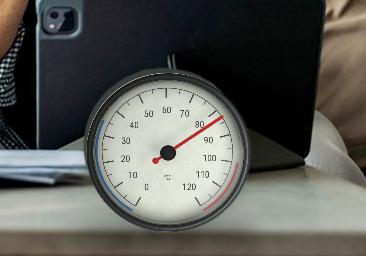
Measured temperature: 82.5 (°C)
